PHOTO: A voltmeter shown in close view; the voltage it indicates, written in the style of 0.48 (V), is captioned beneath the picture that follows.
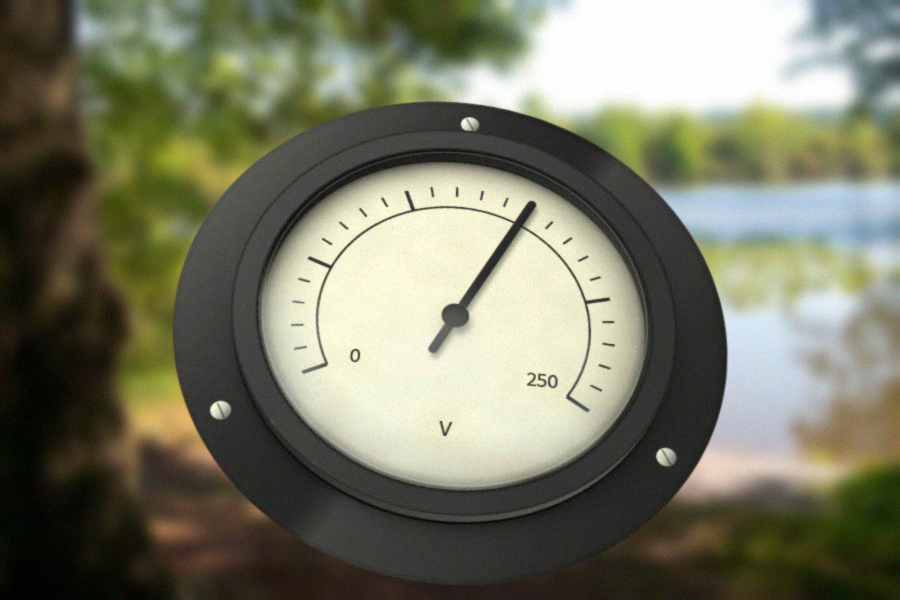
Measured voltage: 150 (V)
